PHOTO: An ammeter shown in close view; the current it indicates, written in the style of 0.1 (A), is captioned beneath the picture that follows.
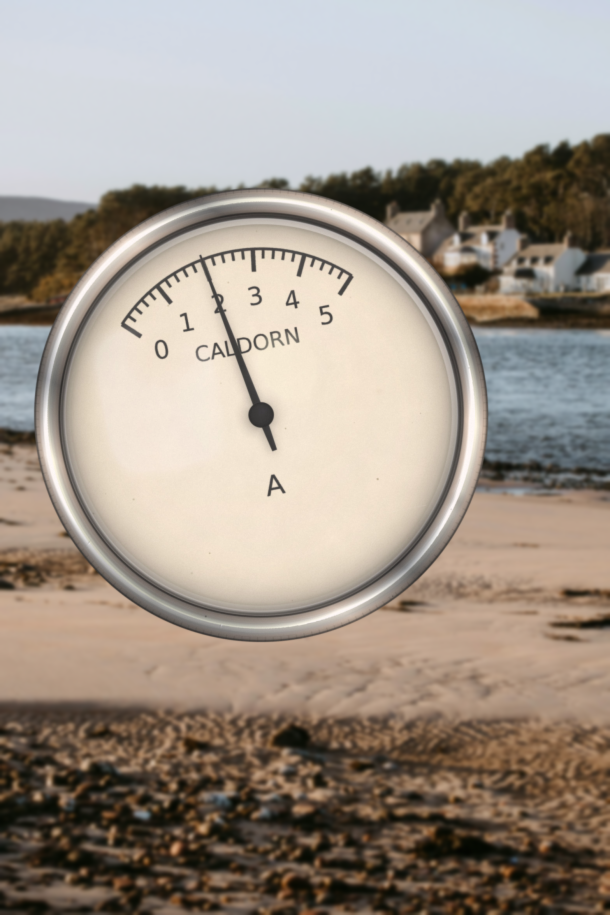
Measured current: 2 (A)
